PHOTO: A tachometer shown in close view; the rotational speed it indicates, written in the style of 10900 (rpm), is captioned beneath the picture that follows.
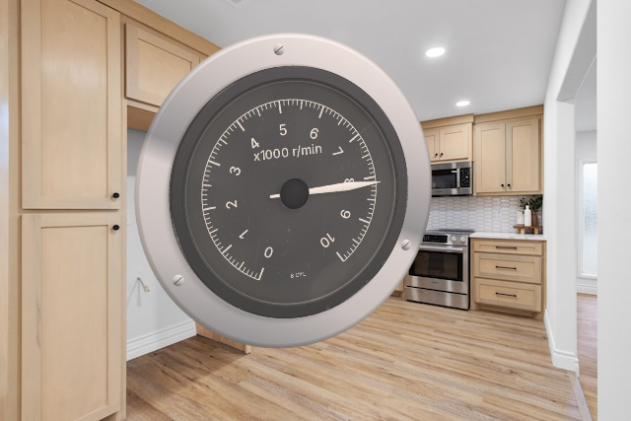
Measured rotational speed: 8100 (rpm)
